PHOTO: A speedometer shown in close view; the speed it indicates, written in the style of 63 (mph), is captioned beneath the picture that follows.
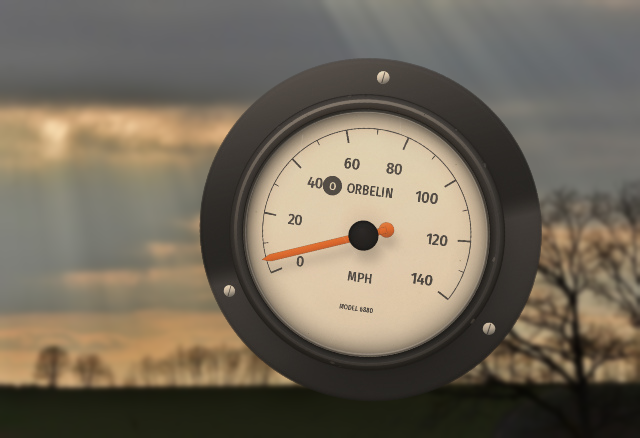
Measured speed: 5 (mph)
